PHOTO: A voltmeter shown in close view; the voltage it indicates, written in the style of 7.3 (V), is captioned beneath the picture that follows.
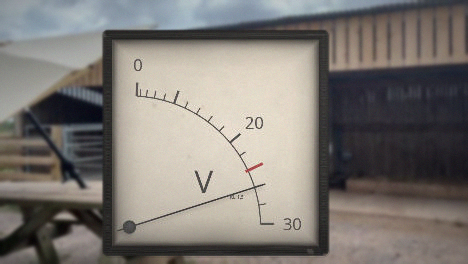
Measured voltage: 26 (V)
